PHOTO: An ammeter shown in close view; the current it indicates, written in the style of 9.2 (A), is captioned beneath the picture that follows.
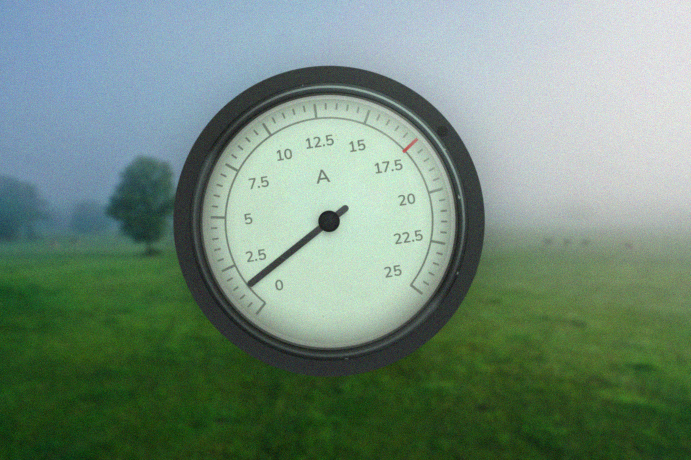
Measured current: 1.25 (A)
